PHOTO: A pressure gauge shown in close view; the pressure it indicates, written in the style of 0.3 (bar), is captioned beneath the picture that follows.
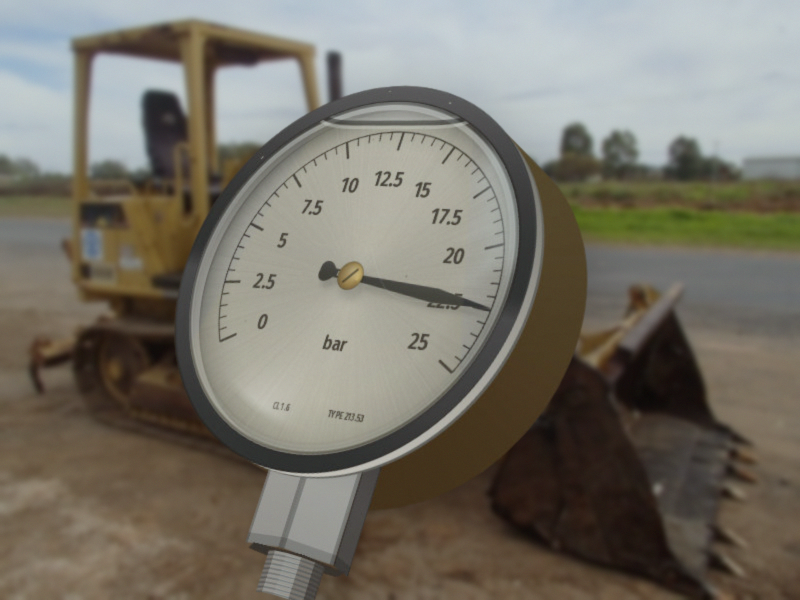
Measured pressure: 22.5 (bar)
